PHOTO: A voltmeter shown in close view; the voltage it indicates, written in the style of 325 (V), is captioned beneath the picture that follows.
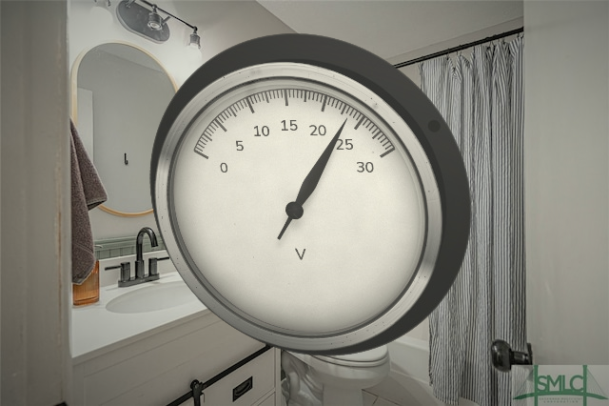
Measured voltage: 23.5 (V)
